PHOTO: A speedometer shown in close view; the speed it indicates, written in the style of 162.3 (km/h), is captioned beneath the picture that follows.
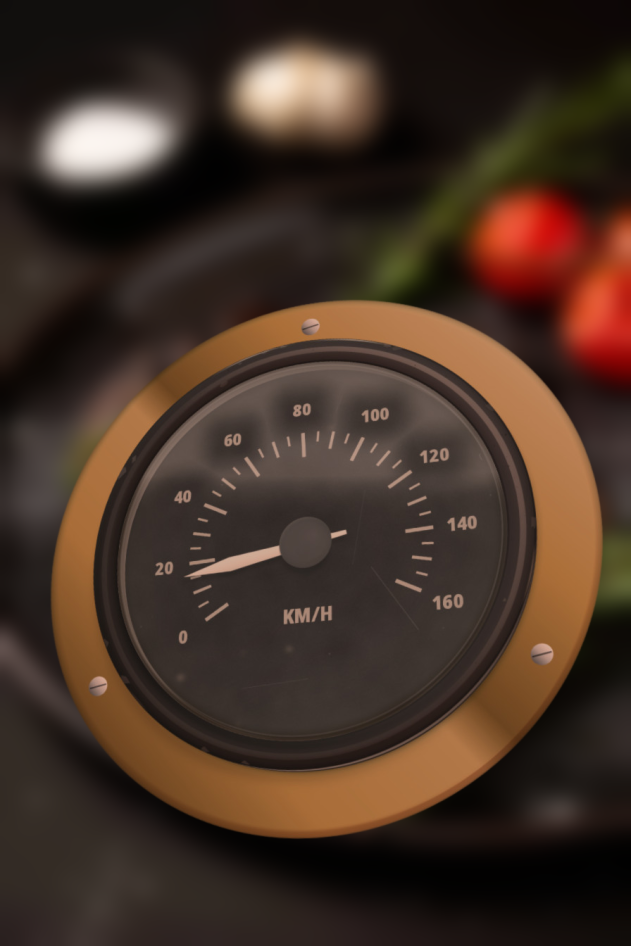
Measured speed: 15 (km/h)
